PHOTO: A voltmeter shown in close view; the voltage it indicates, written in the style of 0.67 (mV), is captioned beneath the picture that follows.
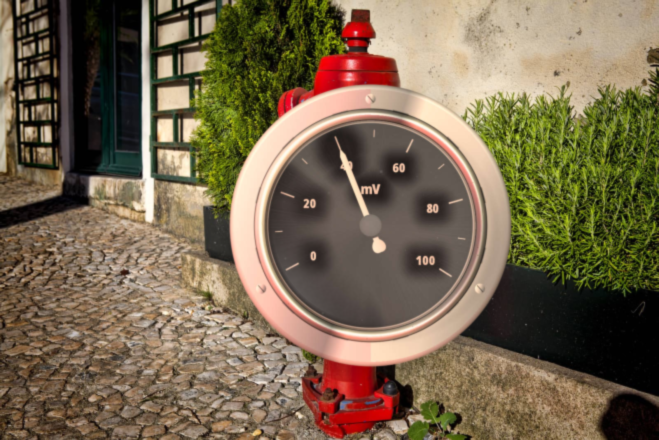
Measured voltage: 40 (mV)
